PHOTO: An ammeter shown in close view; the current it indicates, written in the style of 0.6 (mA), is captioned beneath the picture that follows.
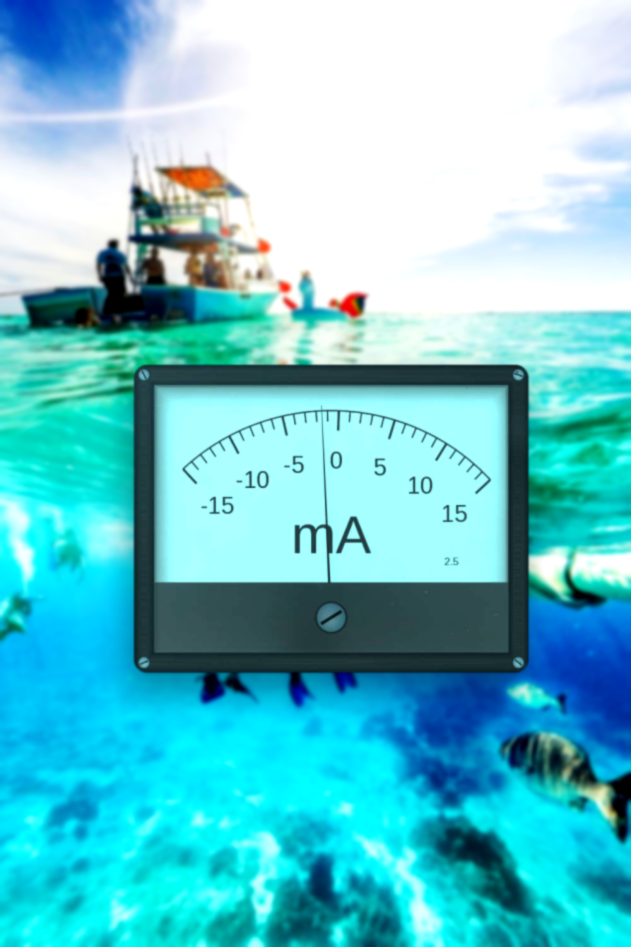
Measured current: -1.5 (mA)
